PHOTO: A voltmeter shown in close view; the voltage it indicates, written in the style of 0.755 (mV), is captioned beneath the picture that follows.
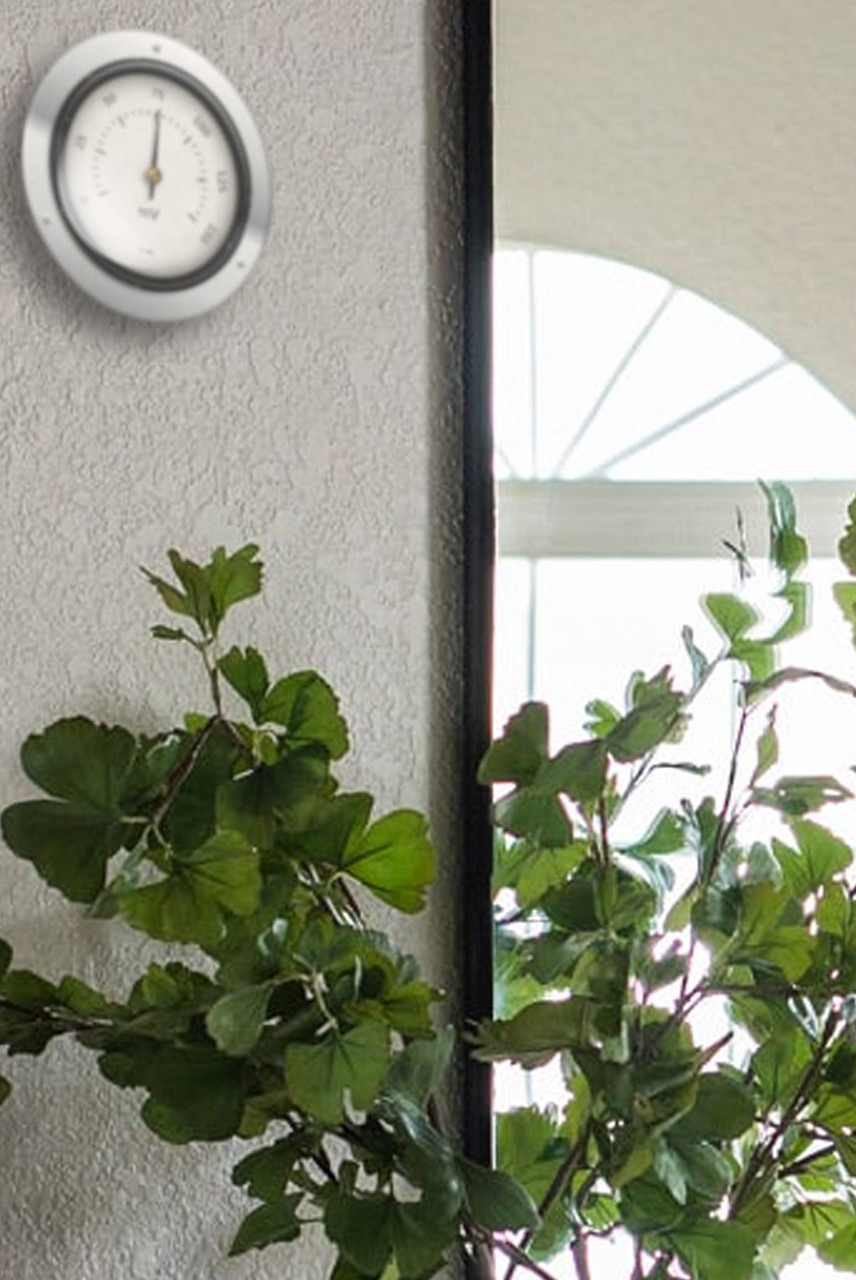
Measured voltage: 75 (mV)
